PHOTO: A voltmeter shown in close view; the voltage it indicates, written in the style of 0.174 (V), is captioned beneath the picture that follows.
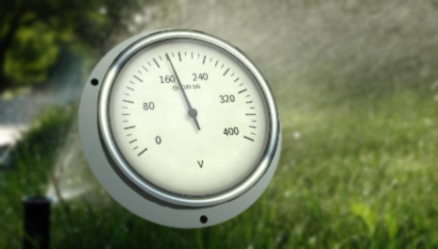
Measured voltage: 180 (V)
